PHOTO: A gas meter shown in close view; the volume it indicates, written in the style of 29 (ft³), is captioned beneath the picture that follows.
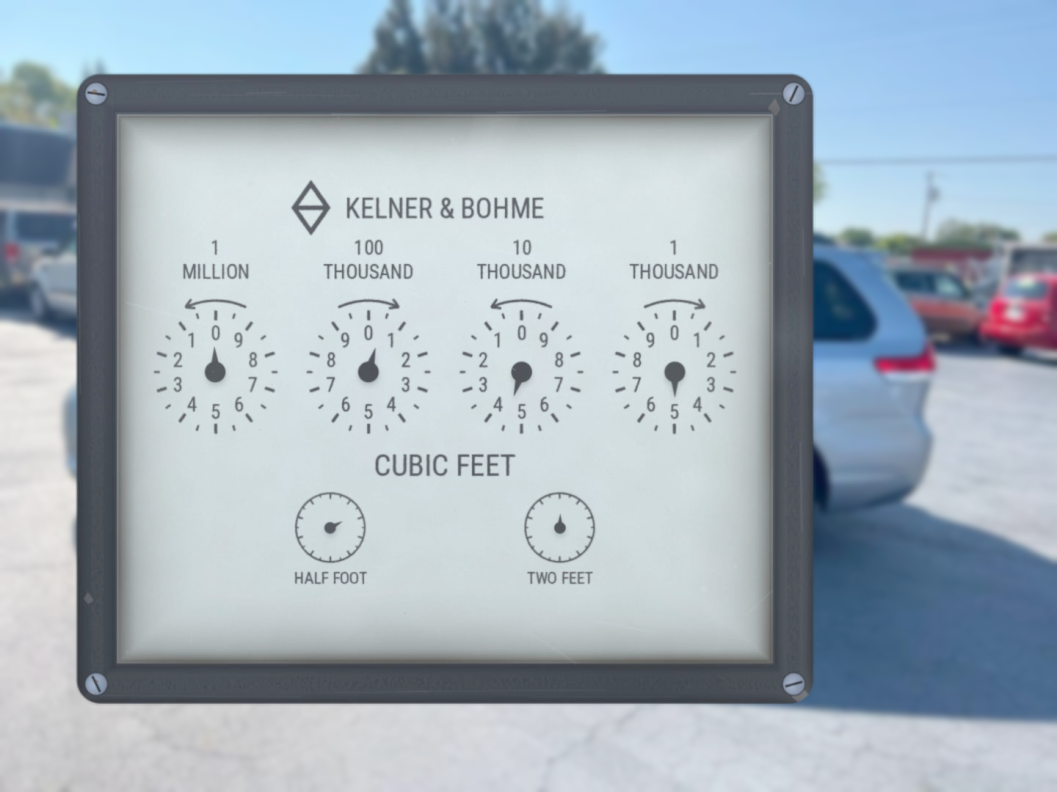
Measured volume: 4500 (ft³)
